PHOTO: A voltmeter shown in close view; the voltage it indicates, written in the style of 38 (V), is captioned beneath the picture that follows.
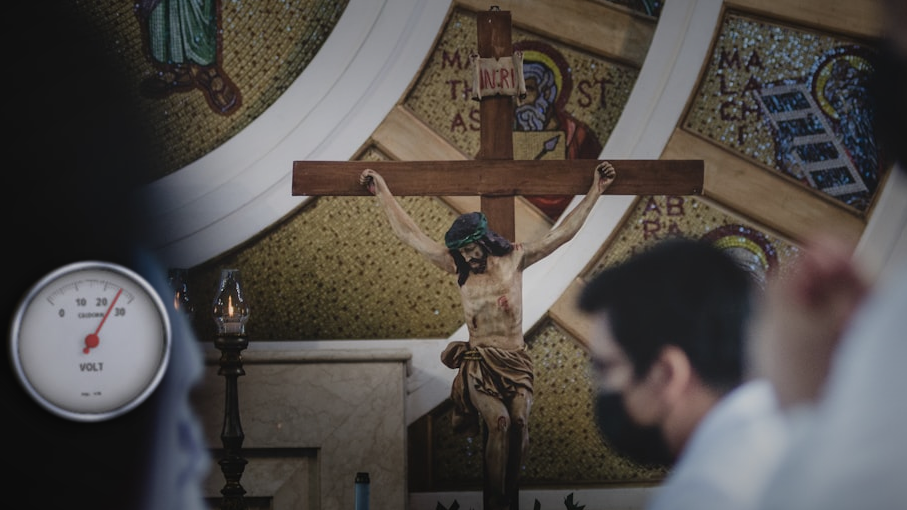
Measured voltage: 25 (V)
